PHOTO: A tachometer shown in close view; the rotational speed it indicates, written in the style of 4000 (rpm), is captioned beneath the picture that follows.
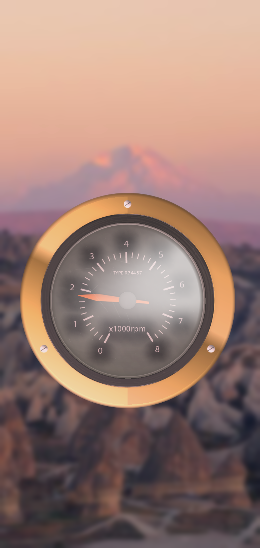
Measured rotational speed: 1800 (rpm)
